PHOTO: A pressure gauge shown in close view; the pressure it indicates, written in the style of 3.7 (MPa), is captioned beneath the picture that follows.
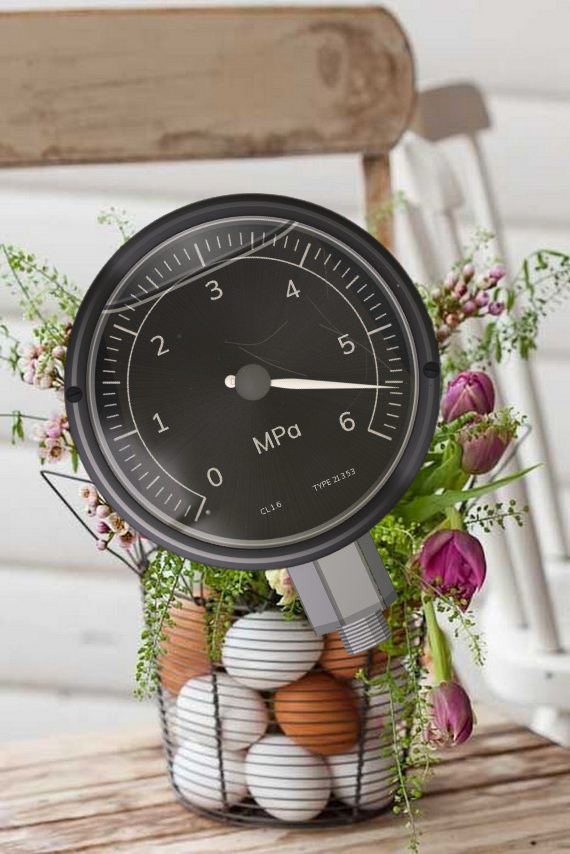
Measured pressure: 5.55 (MPa)
